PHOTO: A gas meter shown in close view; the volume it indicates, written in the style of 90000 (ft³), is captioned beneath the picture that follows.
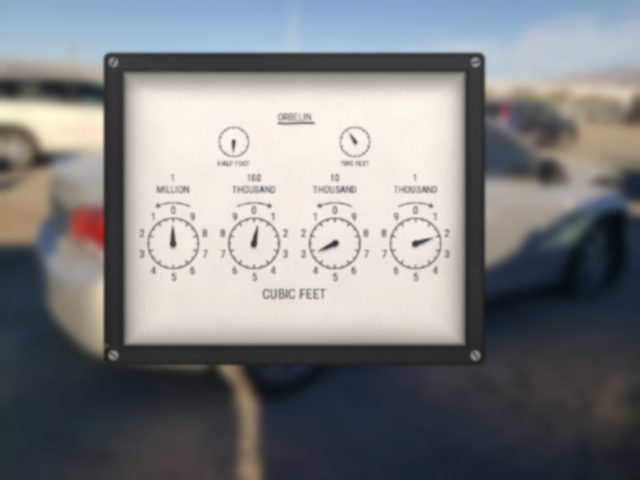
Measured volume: 3200 (ft³)
